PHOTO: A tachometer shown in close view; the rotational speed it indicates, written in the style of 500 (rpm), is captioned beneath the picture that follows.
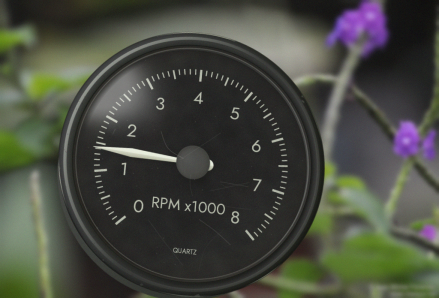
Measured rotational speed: 1400 (rpm)
